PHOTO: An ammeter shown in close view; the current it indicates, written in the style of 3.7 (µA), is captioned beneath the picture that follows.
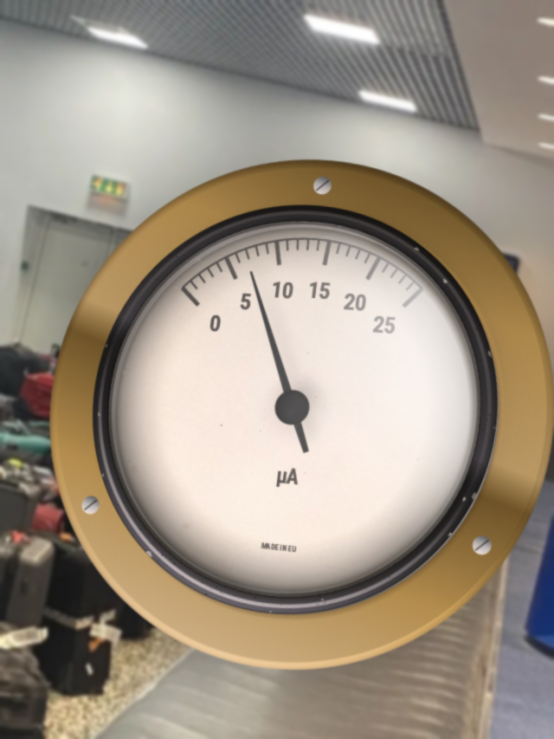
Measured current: 7 (µA)
